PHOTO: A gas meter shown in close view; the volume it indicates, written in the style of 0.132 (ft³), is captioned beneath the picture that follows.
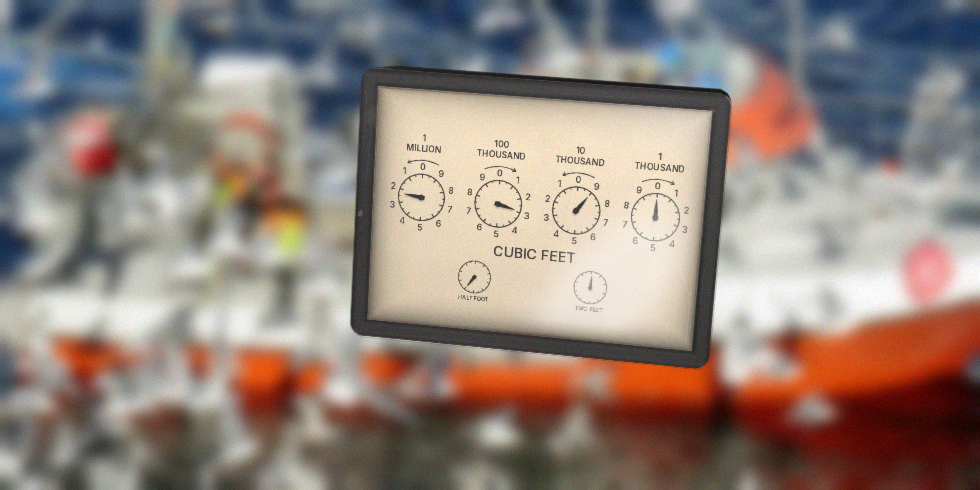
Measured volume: 229000 (ft³)
